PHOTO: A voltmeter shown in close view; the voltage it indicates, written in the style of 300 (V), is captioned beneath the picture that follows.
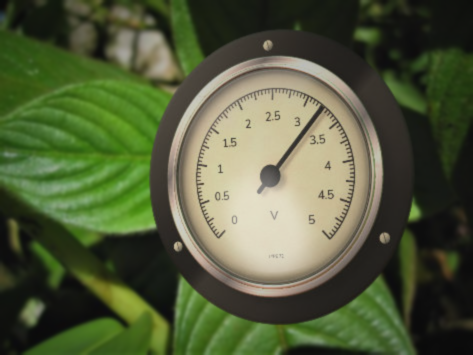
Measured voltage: 3.25 (V)
